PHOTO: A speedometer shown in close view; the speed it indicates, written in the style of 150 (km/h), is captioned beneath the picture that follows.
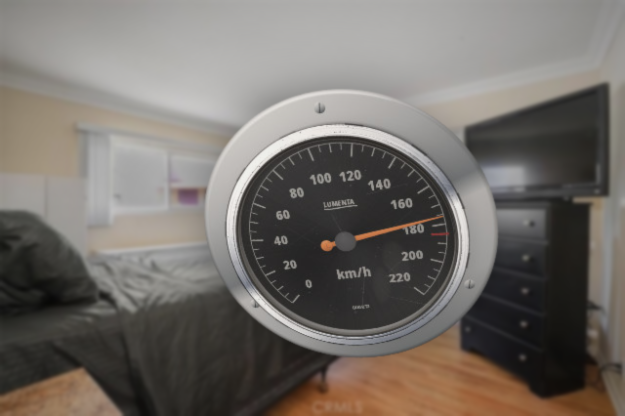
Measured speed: 175 (km/h)
